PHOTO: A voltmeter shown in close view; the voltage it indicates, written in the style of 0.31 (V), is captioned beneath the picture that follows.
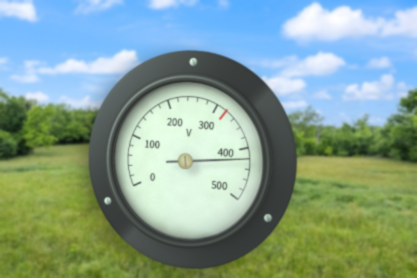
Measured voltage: 420 (V)
